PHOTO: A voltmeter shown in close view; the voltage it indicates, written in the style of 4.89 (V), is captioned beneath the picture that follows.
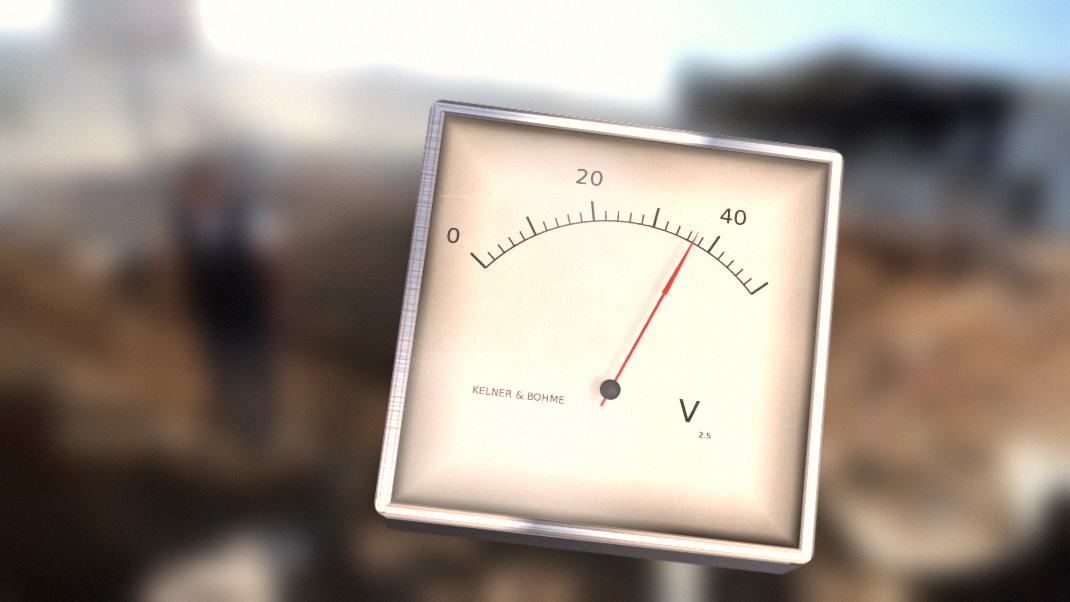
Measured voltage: 37 (V)
